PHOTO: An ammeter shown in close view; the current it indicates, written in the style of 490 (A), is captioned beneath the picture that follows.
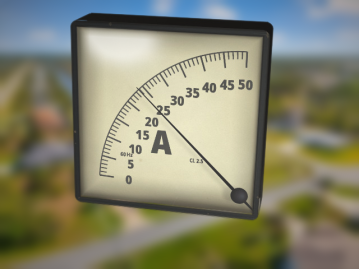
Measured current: 24 (A)
